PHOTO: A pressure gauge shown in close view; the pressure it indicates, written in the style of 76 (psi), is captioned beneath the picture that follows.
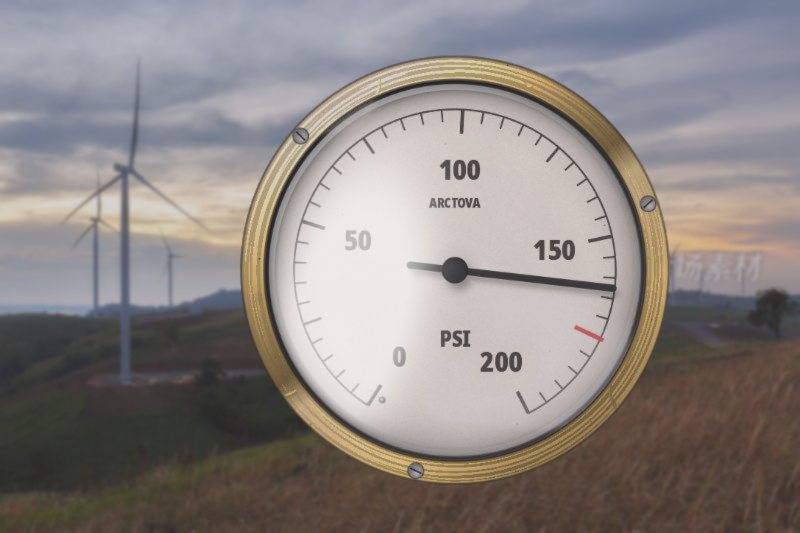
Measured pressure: 162.5 (psi)
